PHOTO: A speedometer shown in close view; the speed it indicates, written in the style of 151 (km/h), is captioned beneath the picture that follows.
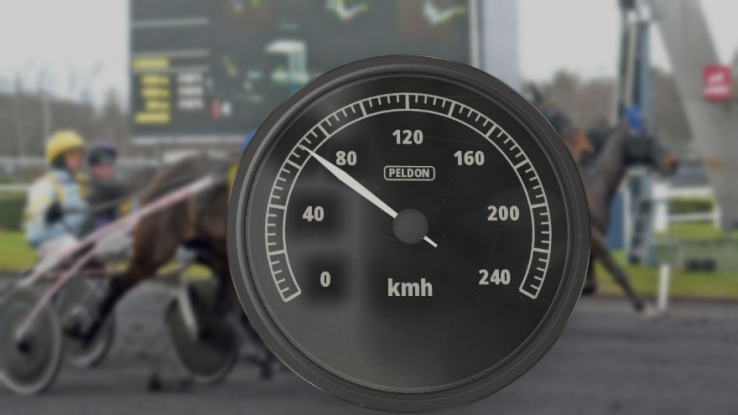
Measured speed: 68 (km/h)
